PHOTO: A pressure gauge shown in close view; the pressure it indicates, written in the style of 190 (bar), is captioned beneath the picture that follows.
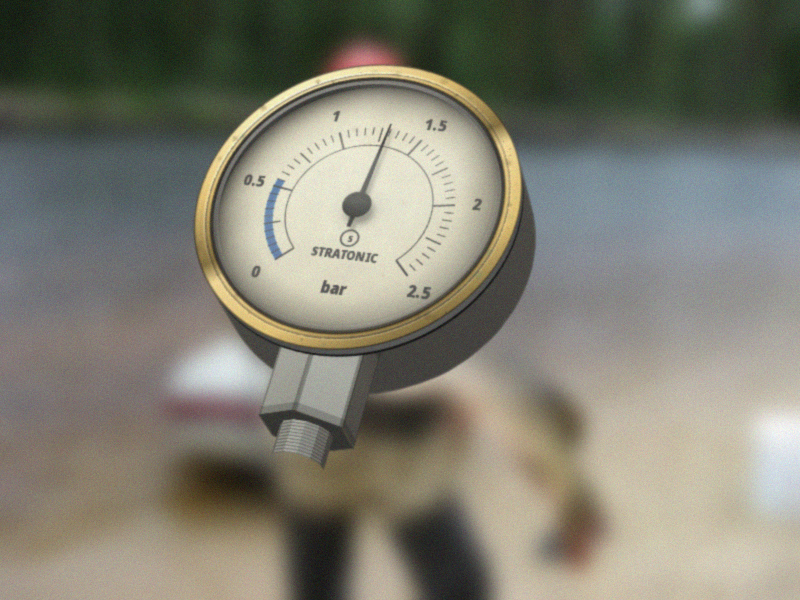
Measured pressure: 1.3 (bar)
